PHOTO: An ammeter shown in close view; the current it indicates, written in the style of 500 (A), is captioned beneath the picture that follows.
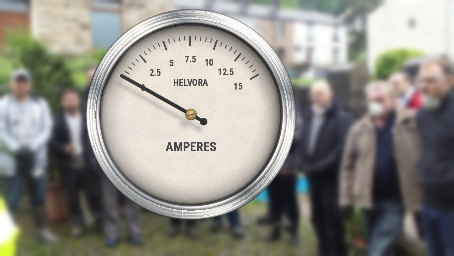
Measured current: 0 (A)
